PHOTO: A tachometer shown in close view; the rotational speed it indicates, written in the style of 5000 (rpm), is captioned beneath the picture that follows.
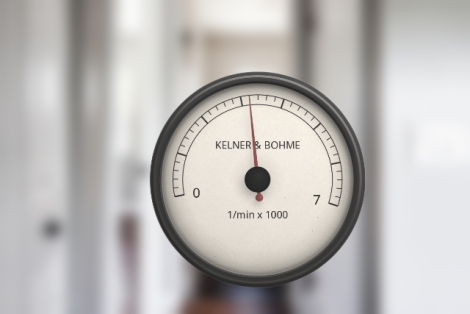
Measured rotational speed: 3200 (rpm)
